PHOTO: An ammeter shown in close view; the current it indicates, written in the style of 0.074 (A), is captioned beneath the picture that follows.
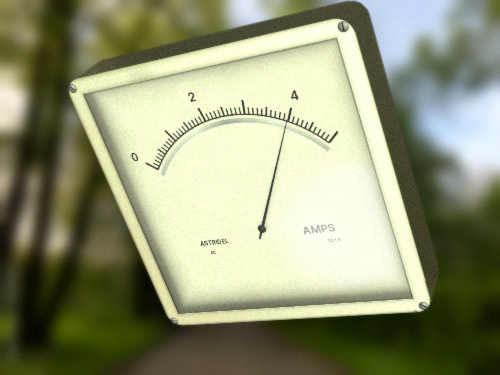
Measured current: 4 (A)
